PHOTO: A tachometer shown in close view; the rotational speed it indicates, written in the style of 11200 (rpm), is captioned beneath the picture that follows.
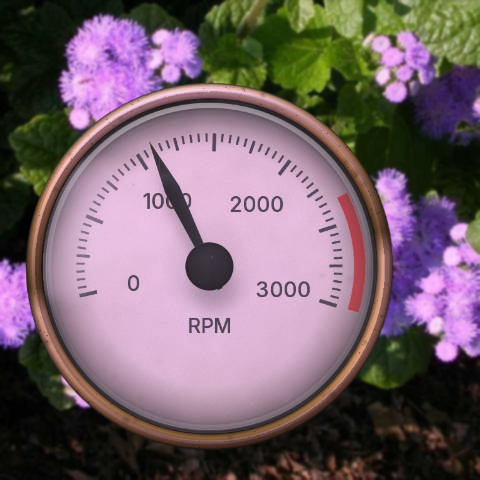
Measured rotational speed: 1100 (rpm)
